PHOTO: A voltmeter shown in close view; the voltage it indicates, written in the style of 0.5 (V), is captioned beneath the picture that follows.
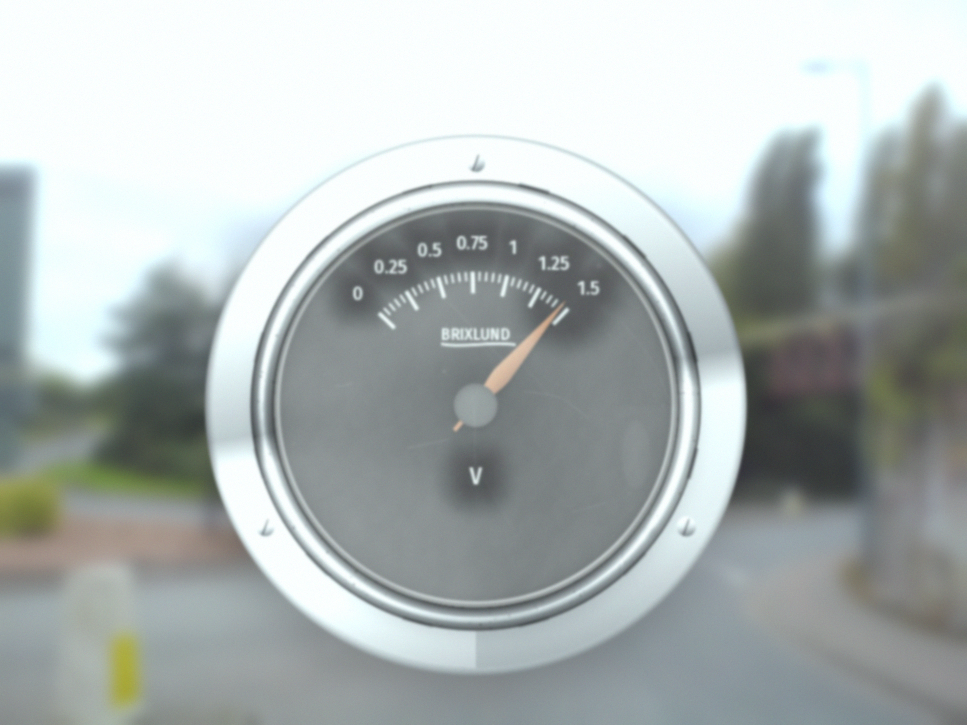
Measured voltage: 1.45 (V)
